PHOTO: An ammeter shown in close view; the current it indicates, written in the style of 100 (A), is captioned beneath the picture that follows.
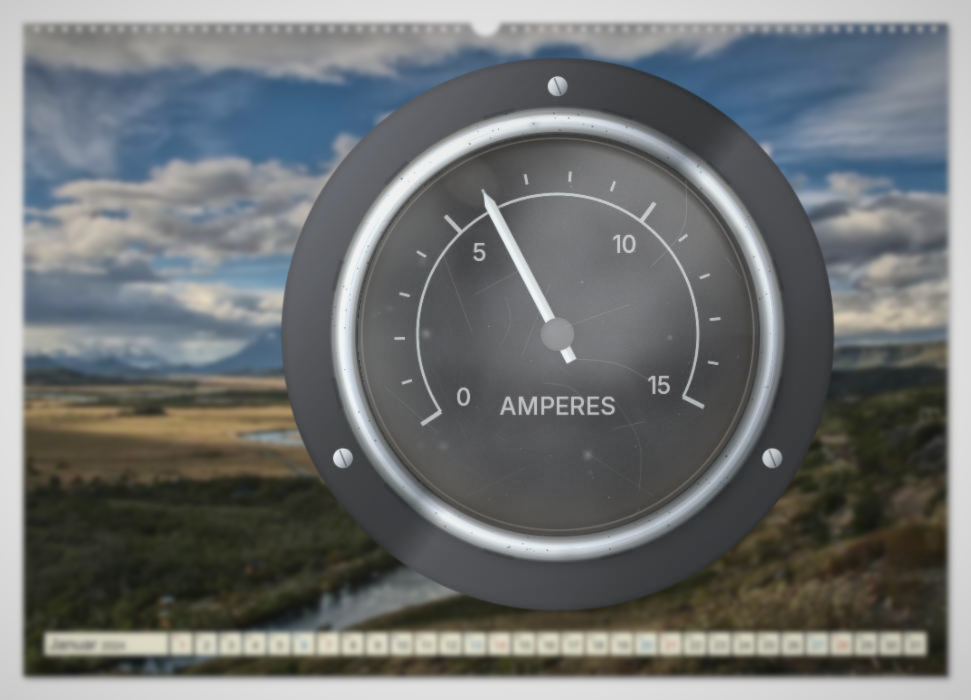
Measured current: 6 (A)
